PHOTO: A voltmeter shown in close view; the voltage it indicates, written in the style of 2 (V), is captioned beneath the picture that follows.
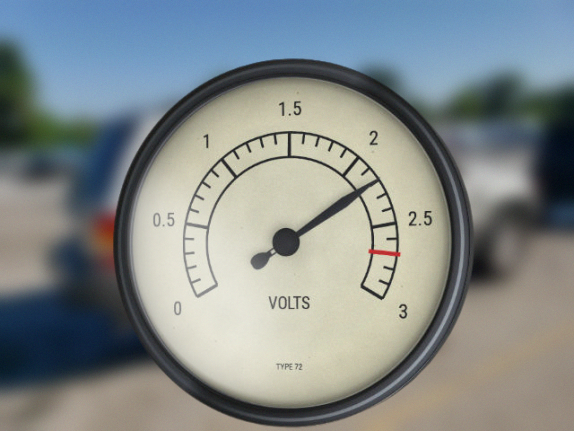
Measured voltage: 2.2 (V)
